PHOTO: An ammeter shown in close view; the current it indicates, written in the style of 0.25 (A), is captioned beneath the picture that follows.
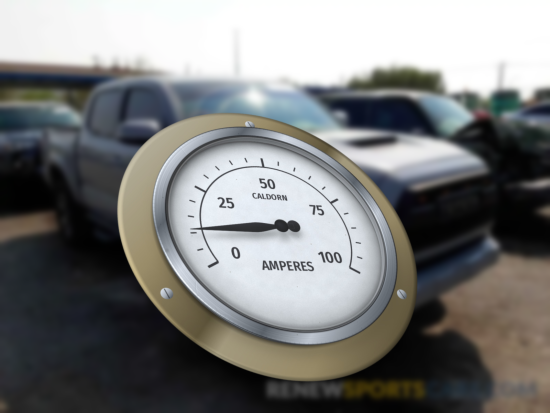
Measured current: 10 (A)
